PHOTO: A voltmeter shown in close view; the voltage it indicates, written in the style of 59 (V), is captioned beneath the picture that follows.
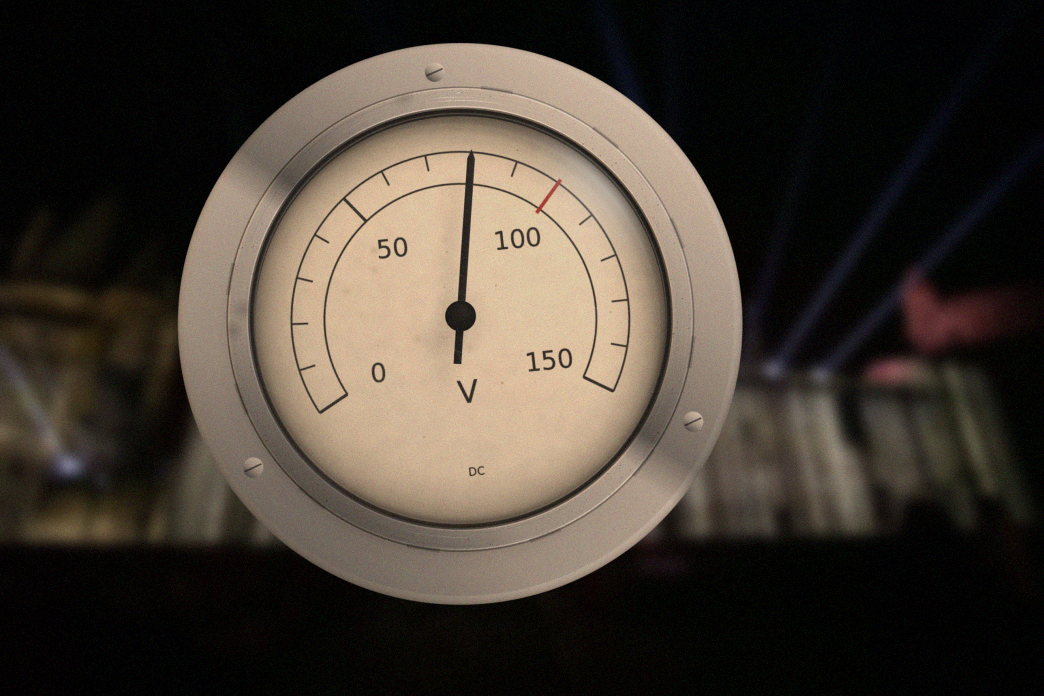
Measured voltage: 80 (V)
